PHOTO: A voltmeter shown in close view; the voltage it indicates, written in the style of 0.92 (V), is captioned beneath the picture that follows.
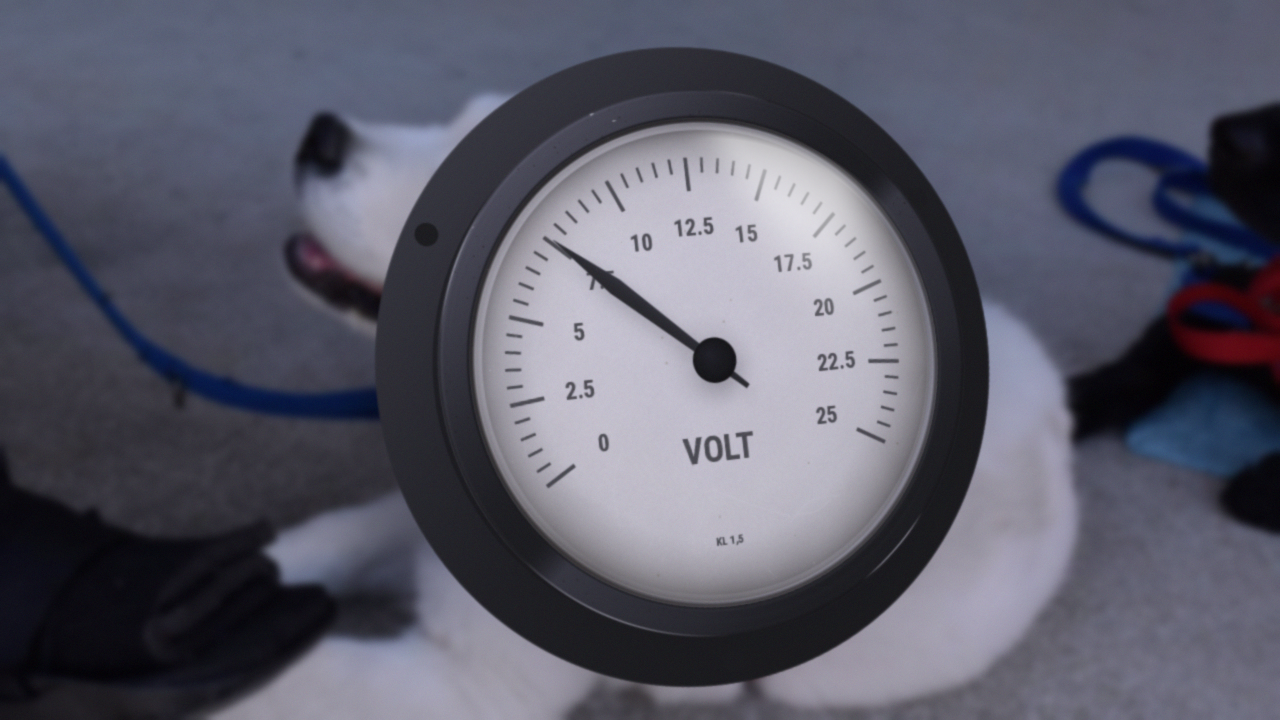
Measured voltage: 7.5 (V)
